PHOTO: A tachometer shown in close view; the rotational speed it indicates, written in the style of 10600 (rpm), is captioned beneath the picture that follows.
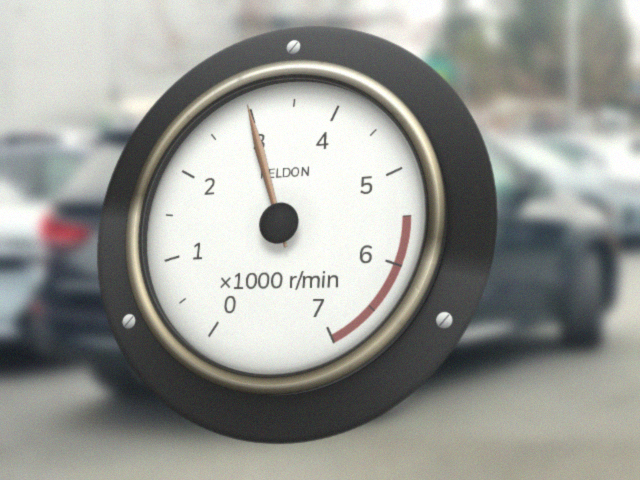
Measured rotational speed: 3000 (rpm)
